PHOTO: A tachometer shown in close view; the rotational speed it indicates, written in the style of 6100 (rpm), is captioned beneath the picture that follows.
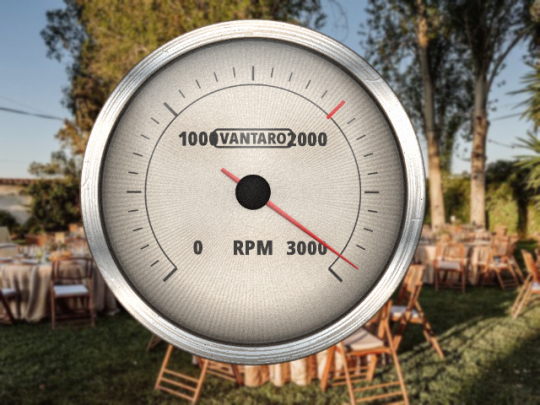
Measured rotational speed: 2900 (rpm)
